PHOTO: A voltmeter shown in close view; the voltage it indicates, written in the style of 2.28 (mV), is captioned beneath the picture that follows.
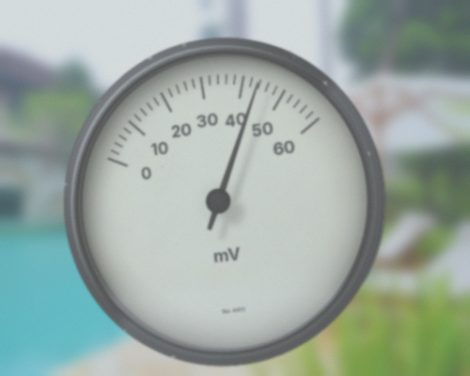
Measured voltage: 44 (mV)
